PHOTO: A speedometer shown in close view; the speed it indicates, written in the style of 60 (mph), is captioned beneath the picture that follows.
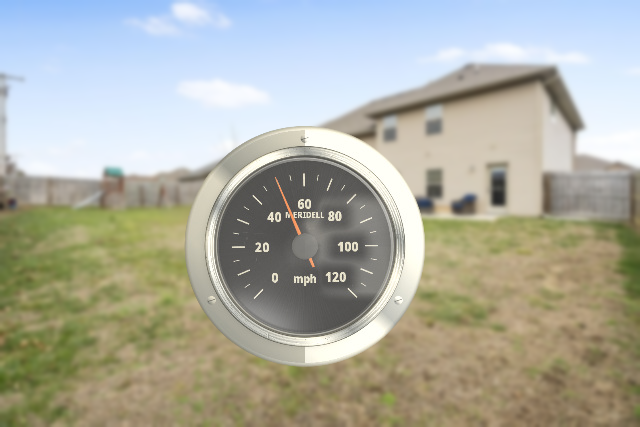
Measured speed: 50 (mph)
